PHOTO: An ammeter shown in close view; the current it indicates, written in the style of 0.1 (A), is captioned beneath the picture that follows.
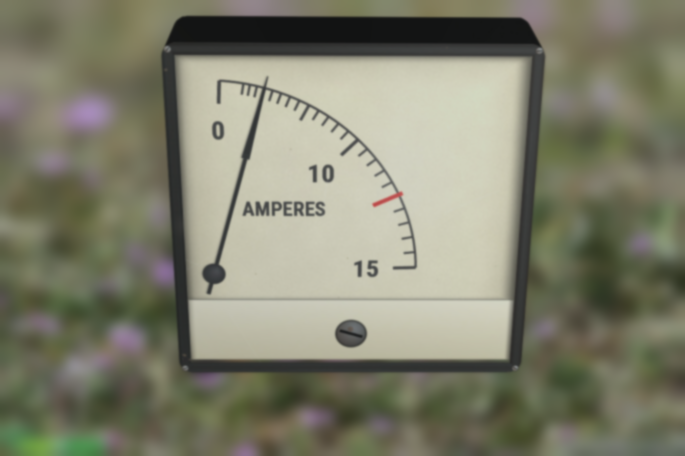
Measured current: 5 (A)
